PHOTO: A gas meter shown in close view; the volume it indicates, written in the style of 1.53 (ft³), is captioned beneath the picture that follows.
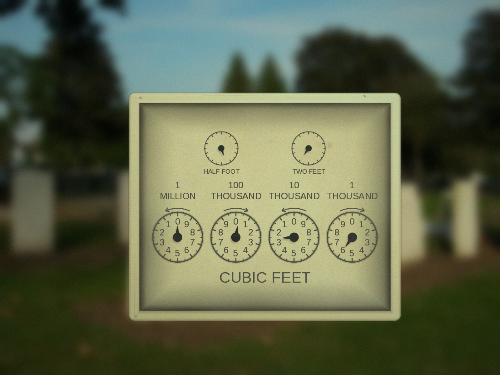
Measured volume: 2600 (ft³)
